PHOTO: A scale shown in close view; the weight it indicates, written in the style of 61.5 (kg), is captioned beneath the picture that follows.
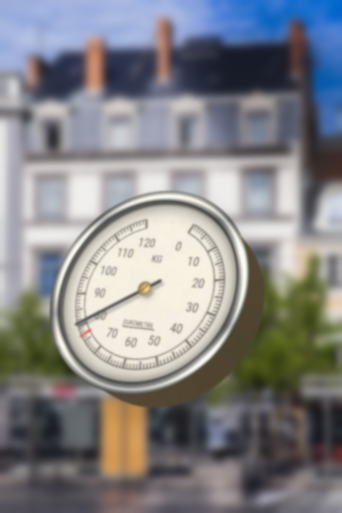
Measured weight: 80 (kg)
